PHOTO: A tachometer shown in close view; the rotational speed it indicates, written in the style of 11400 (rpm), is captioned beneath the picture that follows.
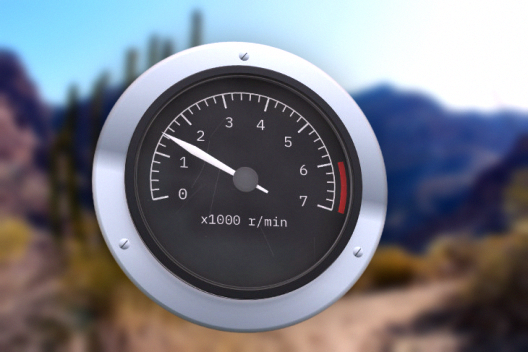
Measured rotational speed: 1400 (rpm)
